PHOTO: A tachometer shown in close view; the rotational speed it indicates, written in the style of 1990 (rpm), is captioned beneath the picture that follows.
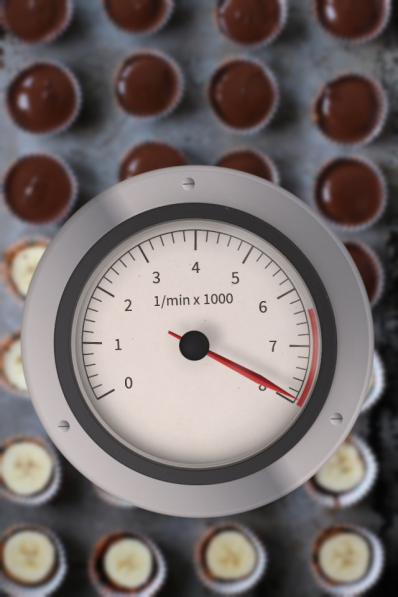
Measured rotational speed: 7900 (rpm)
